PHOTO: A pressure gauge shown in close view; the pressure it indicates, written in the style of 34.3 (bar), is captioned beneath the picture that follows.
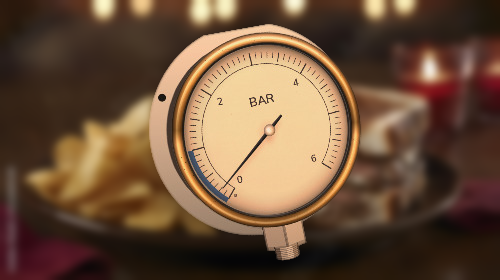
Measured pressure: 0.2 (bar)
